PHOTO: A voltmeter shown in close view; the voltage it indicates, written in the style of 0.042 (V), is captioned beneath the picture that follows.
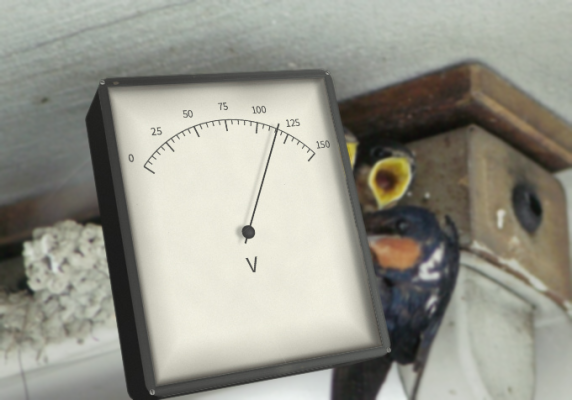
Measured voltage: 115 (V)
